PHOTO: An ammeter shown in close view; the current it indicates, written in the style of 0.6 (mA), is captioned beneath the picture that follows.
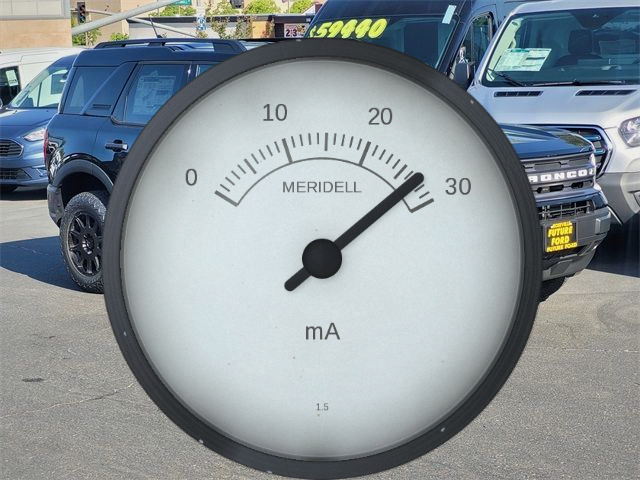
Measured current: 27 (mA)
